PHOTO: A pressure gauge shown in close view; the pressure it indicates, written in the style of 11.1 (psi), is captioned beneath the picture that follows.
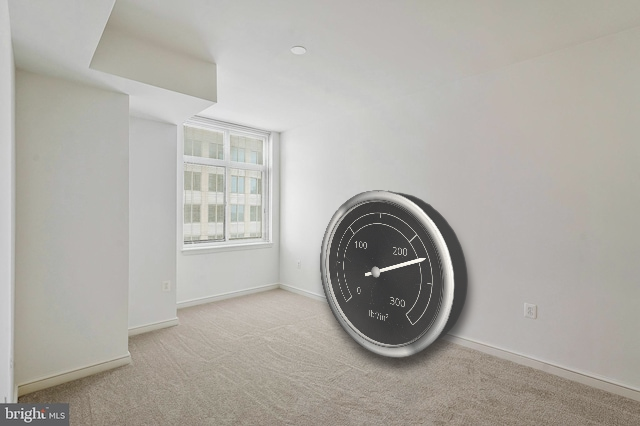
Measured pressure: 225 (psi)
